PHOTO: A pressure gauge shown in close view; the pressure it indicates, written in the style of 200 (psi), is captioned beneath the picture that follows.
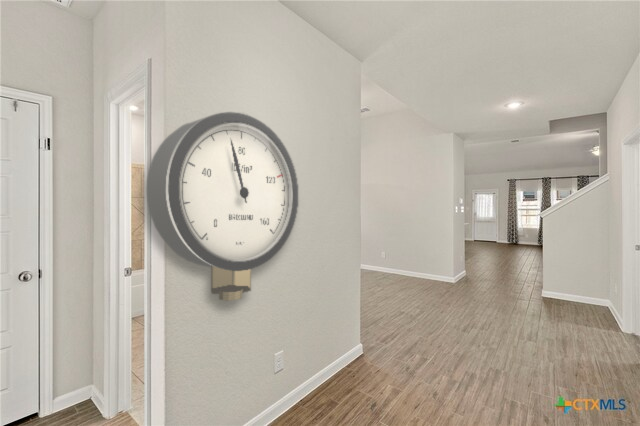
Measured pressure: 70 (psi)
